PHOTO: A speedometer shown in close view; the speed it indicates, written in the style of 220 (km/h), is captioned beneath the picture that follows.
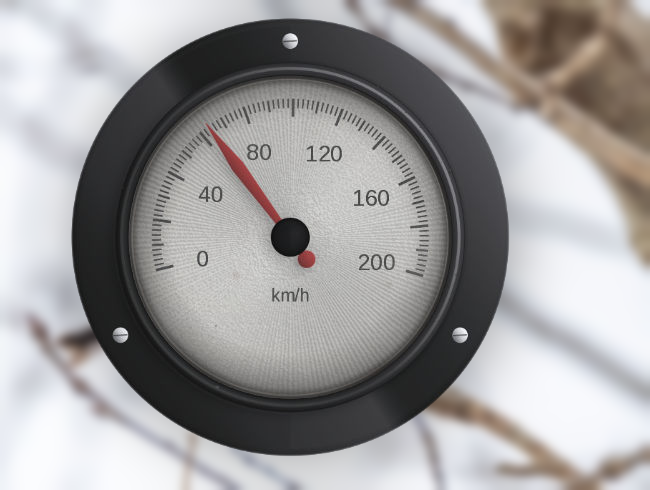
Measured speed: 64 (km/h)
